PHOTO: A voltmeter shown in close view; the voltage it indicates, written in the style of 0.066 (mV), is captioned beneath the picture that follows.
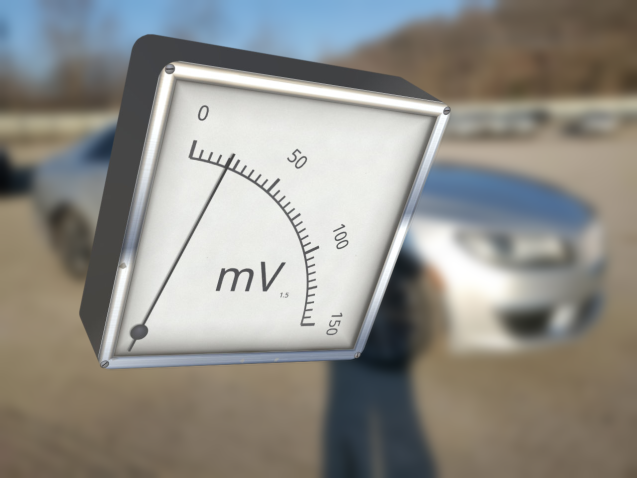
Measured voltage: 20 (mV)
